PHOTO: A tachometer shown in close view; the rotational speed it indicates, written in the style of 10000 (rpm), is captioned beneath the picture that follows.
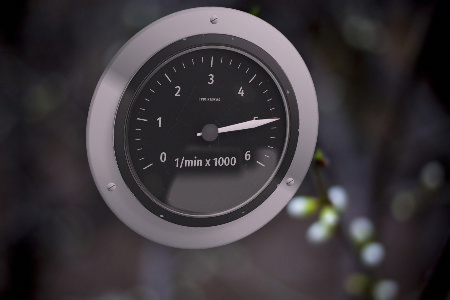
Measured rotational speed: 5000 (rpm)
